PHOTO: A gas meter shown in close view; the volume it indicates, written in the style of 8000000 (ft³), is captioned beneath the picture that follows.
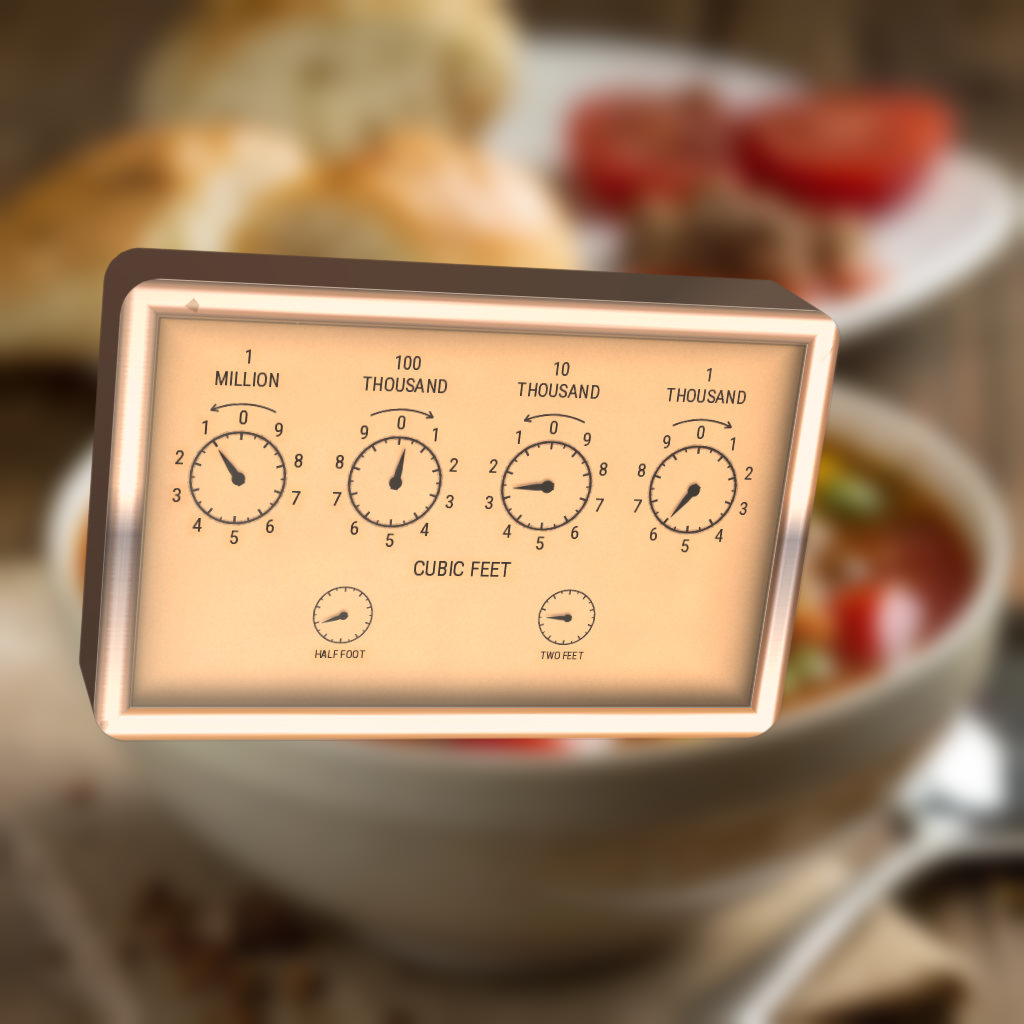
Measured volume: 102600 (ft³)
